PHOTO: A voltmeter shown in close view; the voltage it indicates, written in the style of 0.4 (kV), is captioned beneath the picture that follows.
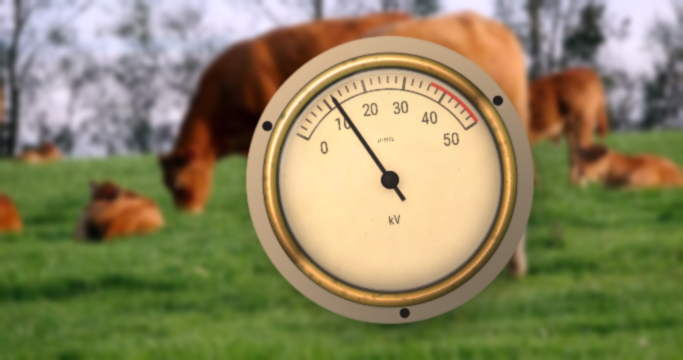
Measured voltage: 12 (kV)
